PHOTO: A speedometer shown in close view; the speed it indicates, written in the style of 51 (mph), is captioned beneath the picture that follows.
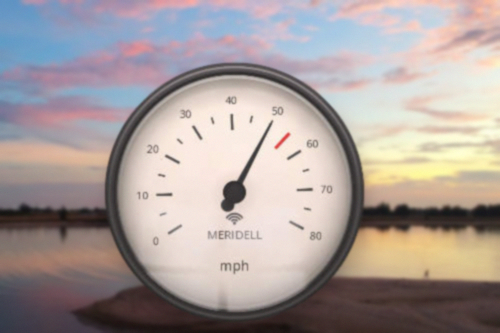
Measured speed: 50 (mph)
